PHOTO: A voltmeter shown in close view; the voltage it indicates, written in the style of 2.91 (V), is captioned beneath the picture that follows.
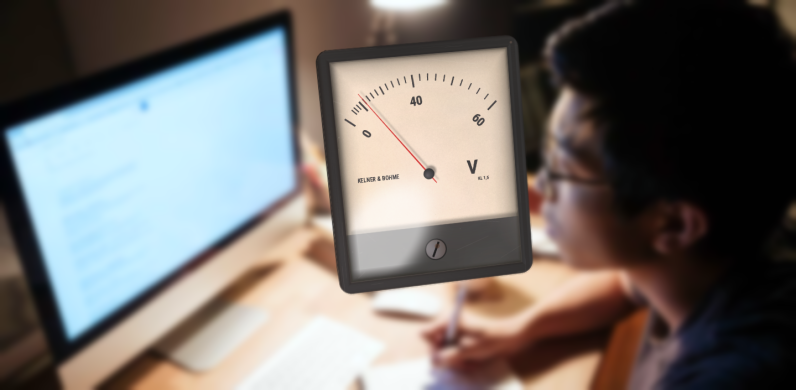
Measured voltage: 22 (V)
